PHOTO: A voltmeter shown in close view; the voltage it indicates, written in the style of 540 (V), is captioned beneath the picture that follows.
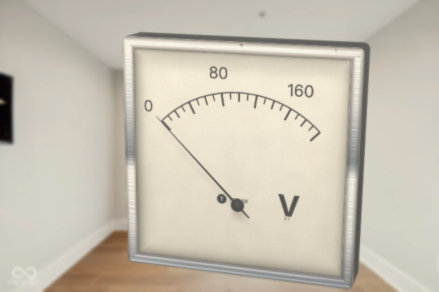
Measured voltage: 0 (V)
